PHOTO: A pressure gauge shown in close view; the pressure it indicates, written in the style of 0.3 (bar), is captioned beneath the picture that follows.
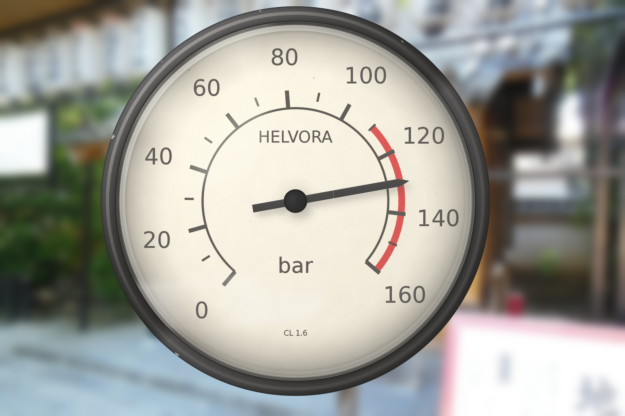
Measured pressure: 130 (bar)
